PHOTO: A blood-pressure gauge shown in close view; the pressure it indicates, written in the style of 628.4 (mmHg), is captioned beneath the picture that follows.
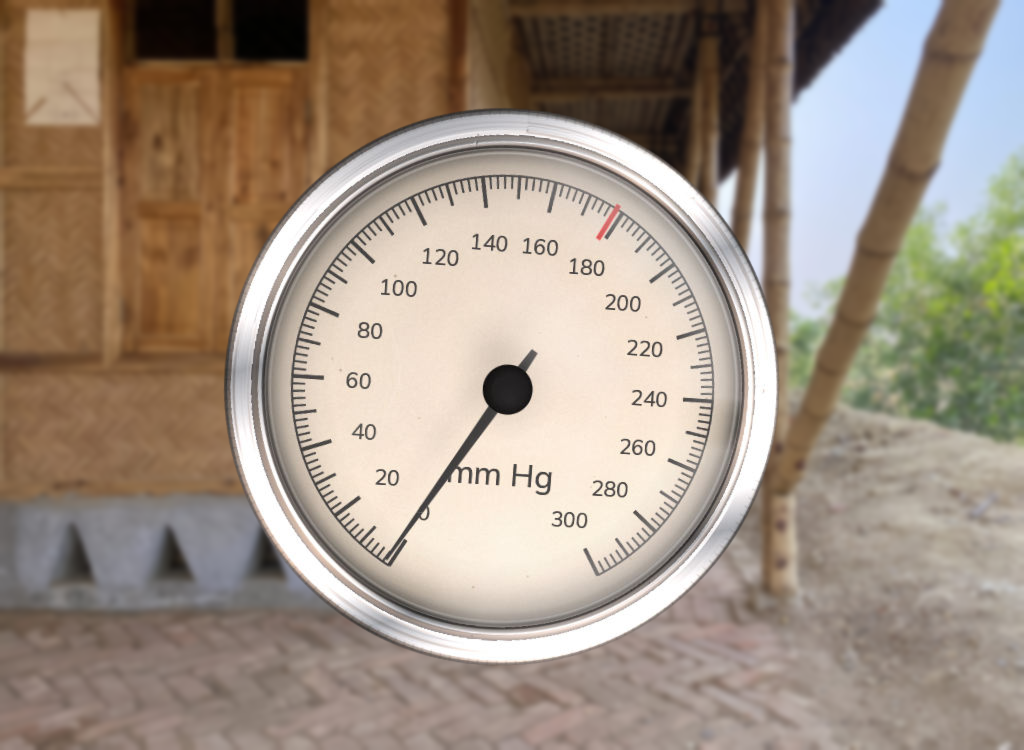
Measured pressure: 2 (mmHg)
